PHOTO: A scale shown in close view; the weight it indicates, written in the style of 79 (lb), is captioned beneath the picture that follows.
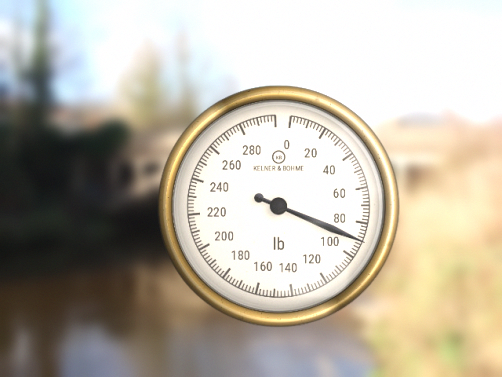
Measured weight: 90 (lb)
